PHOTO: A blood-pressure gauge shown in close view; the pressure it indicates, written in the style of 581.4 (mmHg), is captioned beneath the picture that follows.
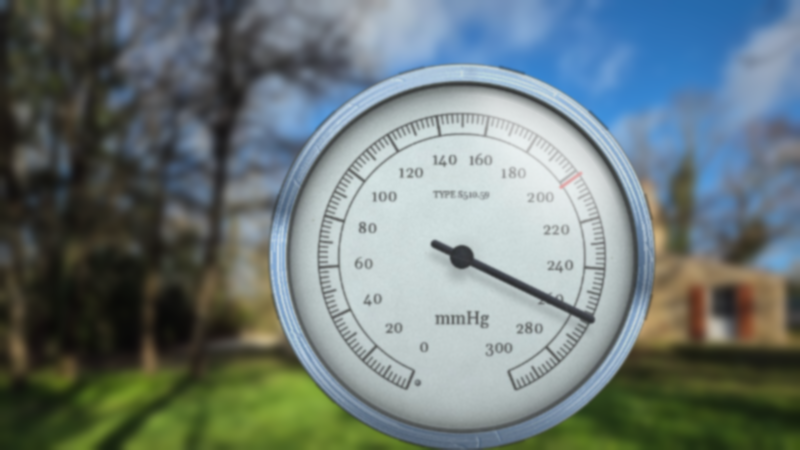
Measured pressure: 260 (mmHg)
